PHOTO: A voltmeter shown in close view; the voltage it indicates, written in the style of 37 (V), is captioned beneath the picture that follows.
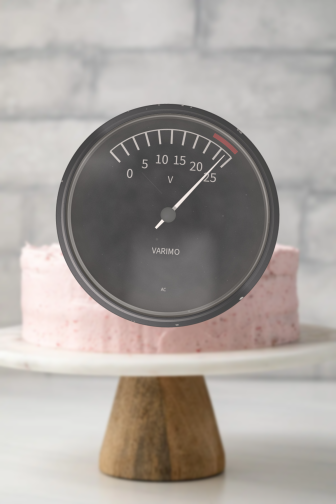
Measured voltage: 23.75 (V)
